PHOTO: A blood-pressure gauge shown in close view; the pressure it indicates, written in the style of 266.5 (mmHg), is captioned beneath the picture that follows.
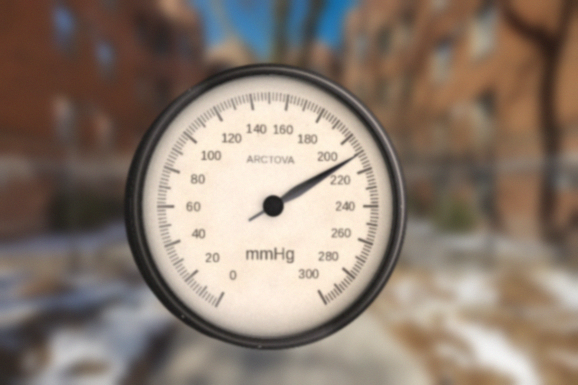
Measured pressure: 210 (mmHg)
